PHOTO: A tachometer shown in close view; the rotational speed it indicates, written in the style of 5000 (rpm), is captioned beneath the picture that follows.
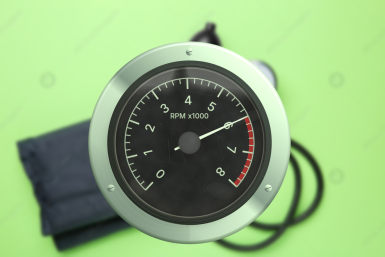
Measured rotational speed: 6000 (rpm)
